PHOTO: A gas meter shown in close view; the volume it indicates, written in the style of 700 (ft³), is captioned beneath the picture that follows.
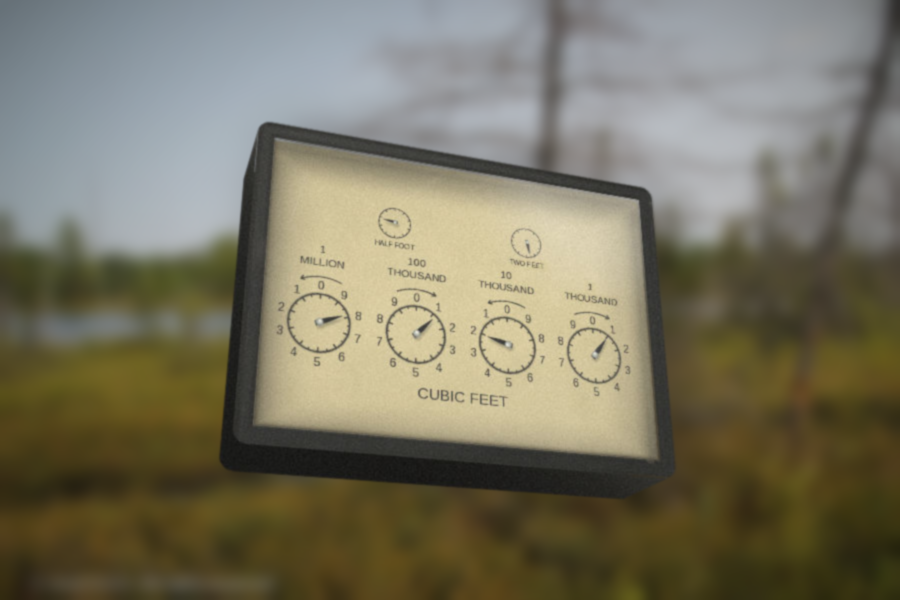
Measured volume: 812100 (ft³)
